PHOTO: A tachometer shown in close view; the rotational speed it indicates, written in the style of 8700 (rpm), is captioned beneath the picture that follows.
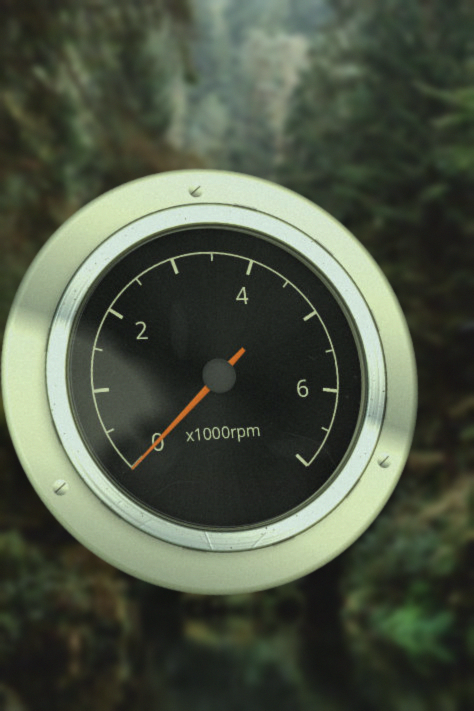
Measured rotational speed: 0 (rpm)
